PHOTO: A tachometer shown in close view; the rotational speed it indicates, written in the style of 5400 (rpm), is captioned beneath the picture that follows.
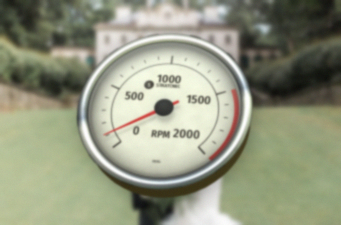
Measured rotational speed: 100 (rpm)
